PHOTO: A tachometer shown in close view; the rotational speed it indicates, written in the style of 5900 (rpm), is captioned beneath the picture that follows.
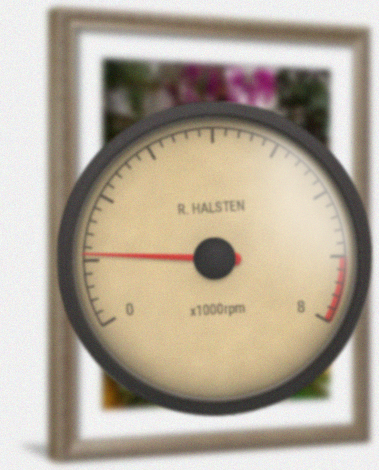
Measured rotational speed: 1100 (rpm)
